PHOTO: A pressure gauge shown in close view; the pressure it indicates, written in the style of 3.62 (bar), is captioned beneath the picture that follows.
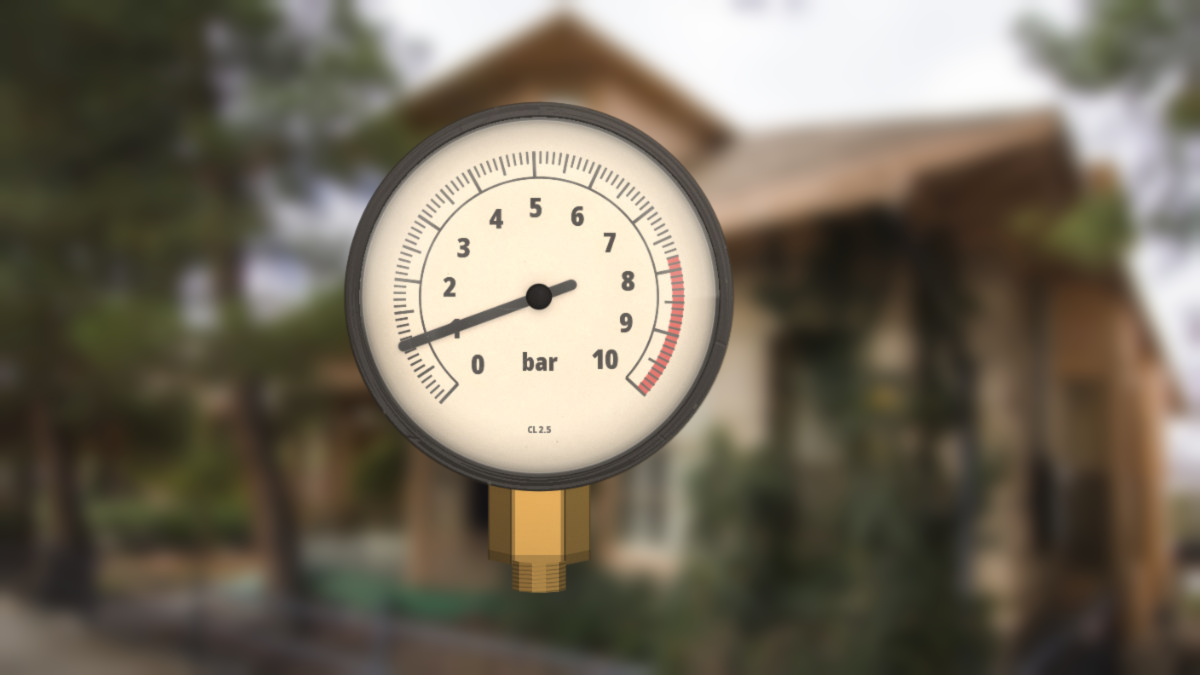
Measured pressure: 1 (bar)
